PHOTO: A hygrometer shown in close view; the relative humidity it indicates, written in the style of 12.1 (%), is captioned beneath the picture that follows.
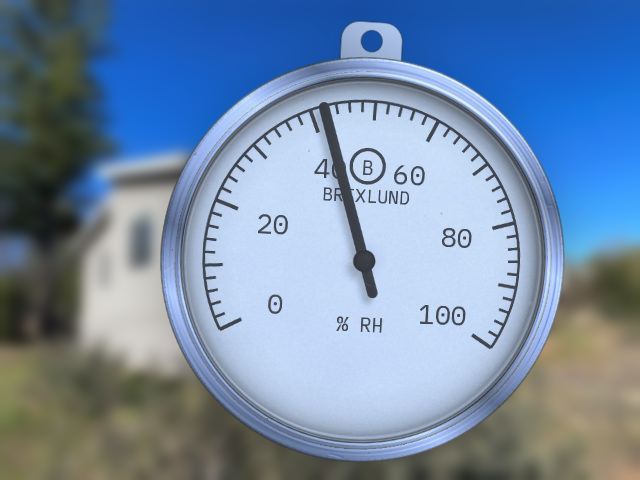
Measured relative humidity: 42 (%)
